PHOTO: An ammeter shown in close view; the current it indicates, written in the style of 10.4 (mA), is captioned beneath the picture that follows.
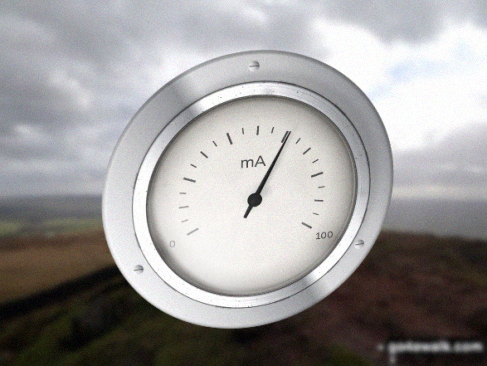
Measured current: 60 (mA)
